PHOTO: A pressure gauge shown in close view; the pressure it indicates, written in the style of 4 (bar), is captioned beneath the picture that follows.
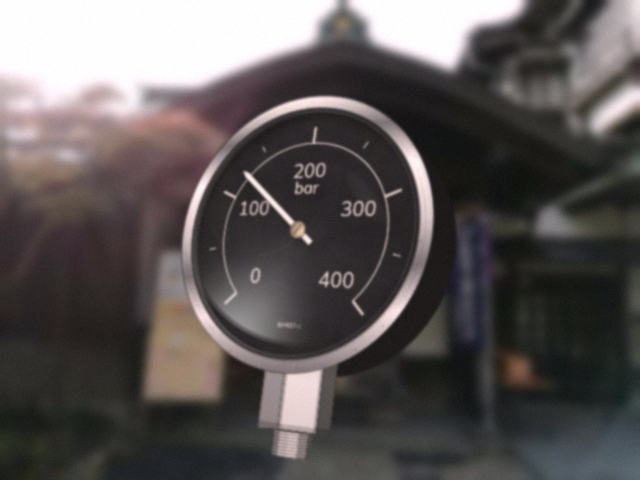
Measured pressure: 125 (bar)
